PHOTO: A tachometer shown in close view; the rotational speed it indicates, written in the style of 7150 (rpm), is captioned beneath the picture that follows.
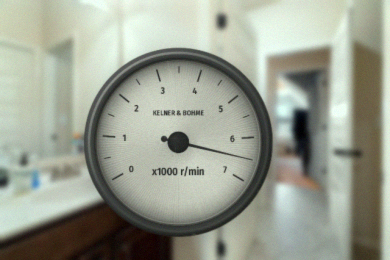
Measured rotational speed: 6500 (rpm)
